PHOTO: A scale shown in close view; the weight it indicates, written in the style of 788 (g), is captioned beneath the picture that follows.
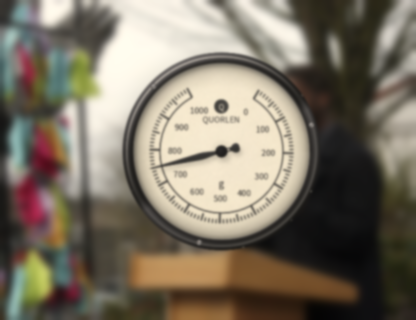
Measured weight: 750 (g)
